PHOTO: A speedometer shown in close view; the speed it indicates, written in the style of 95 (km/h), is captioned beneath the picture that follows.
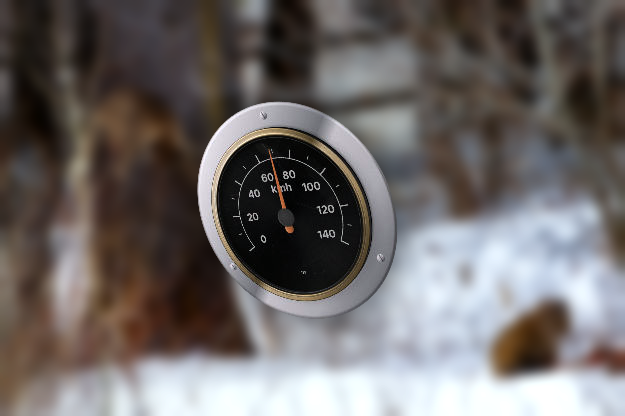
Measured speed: 70 (km/h)
